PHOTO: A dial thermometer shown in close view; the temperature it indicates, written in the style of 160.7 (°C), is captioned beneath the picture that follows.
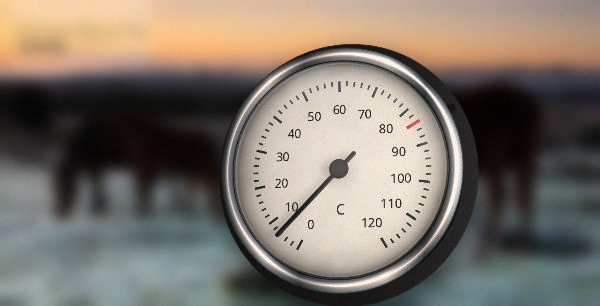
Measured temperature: 6 (°C)
